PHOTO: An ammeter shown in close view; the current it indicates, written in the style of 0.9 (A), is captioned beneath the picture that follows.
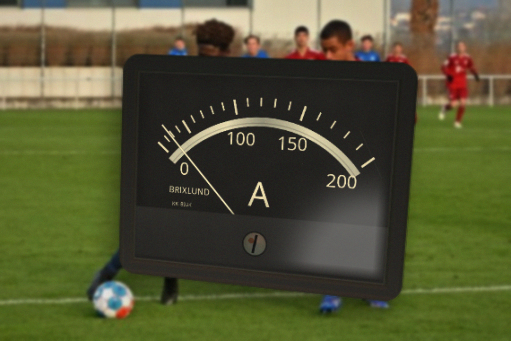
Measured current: 30 (A)
